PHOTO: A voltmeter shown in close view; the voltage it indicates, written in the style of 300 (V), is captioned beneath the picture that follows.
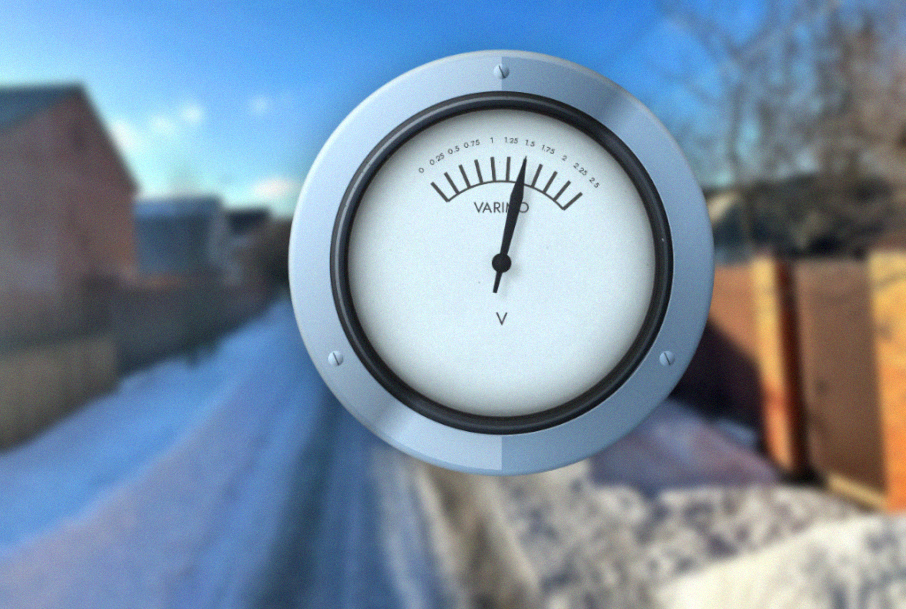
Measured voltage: 1.5 (V)
